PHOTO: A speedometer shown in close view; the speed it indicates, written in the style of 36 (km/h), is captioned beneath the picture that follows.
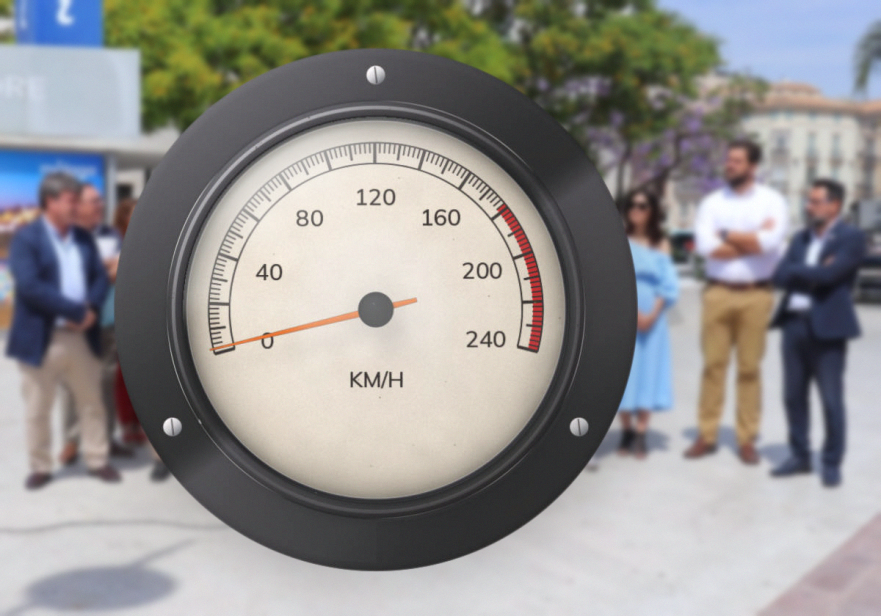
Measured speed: 2 (km/h)
